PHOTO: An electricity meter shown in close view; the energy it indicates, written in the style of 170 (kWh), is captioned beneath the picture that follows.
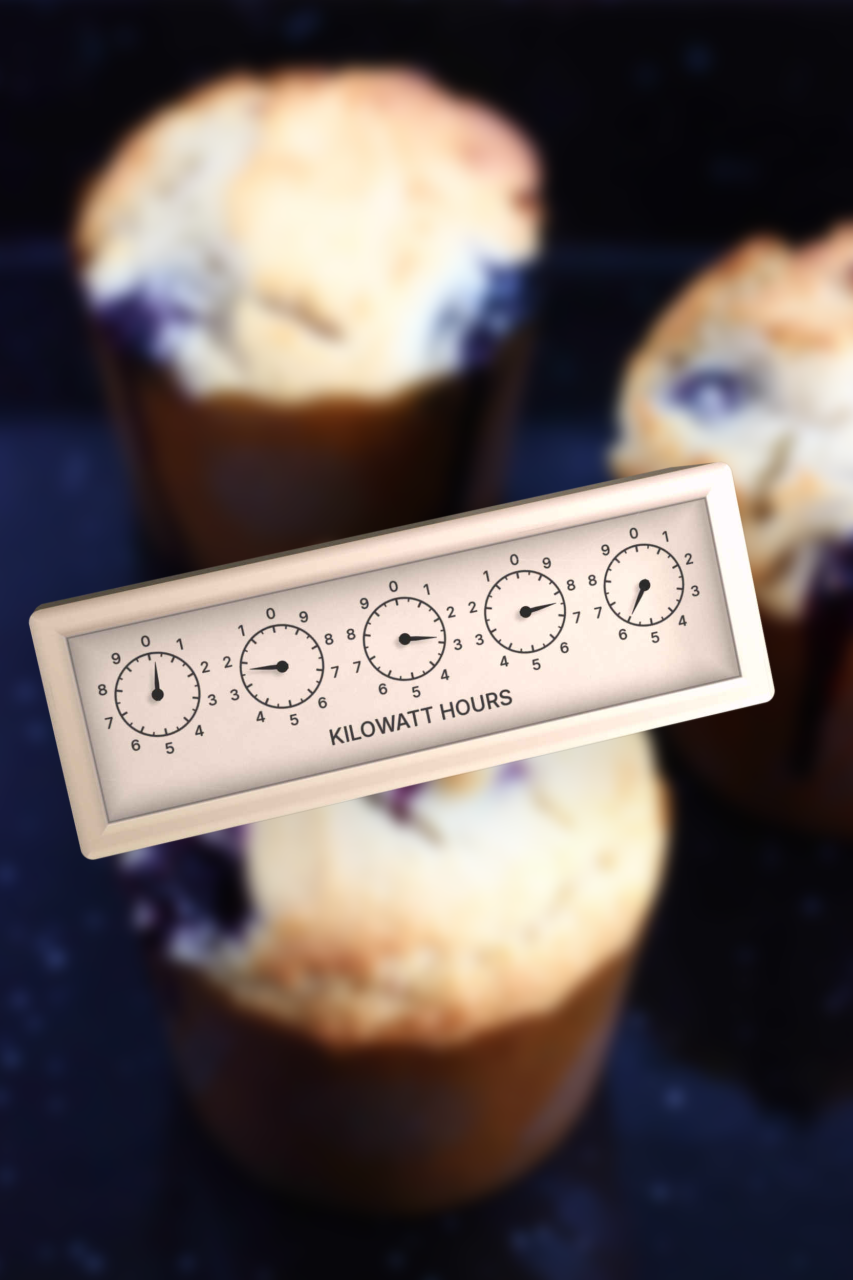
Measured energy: 2276 (kWh)
